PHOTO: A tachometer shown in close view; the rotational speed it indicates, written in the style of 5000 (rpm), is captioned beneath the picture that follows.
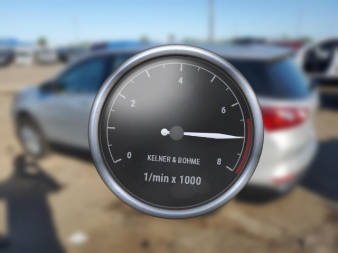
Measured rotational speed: 7000 (rpm)
